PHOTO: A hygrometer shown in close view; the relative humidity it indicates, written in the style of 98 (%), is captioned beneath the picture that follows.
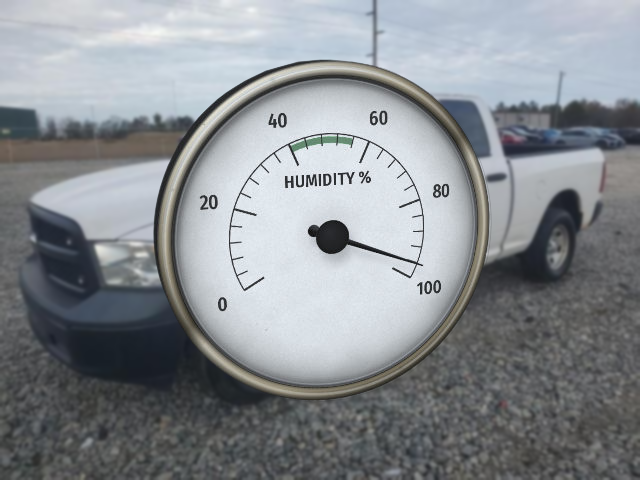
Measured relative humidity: 96 (%)
